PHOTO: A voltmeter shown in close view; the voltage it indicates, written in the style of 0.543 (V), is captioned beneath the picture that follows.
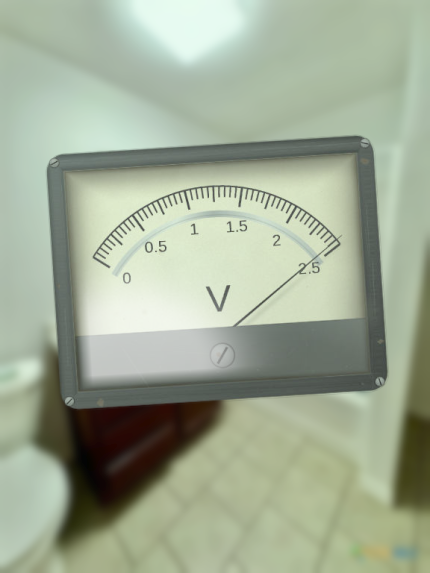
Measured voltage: 2.45 (V)
